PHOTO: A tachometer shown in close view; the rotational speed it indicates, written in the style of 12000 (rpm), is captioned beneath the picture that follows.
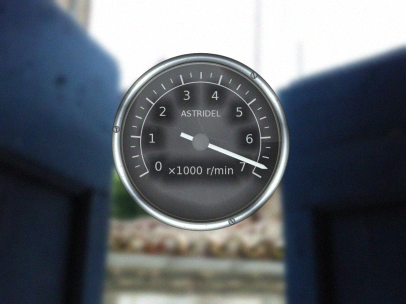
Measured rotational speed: 6750 (rpm)
